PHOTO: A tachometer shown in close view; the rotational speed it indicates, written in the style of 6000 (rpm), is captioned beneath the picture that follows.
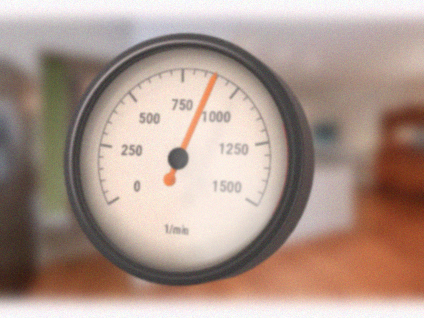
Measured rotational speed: 900 (rpm)
